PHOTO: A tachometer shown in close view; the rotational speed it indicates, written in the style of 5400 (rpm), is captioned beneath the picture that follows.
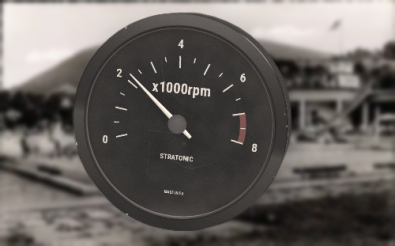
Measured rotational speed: 2250 (rpm)
